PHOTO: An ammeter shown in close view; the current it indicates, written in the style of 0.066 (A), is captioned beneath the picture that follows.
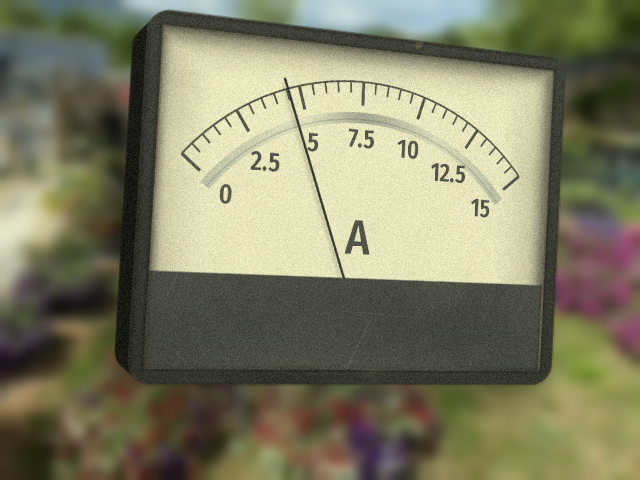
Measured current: 4.5 (A)
